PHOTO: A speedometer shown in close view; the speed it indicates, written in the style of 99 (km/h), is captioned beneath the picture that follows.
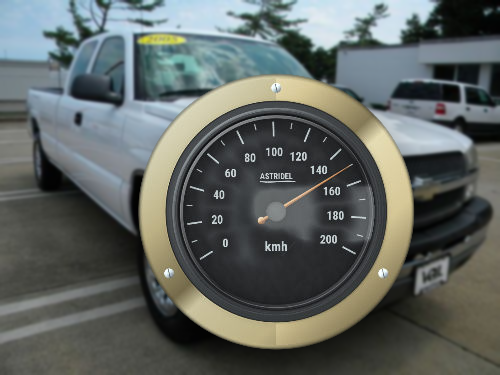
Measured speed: 150 (km/h)
